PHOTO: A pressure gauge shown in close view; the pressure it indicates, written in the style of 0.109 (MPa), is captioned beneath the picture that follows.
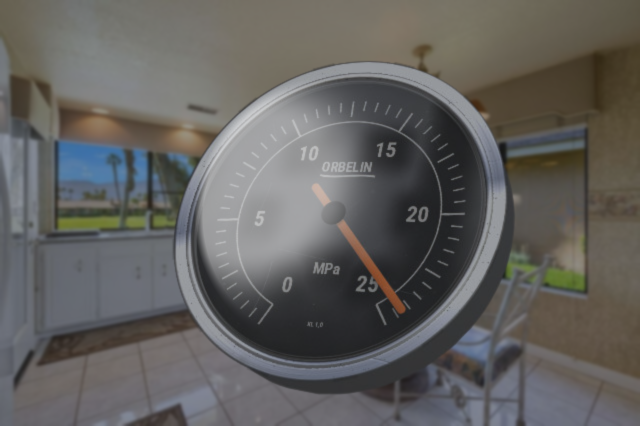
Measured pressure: 24.25 (MPa)
